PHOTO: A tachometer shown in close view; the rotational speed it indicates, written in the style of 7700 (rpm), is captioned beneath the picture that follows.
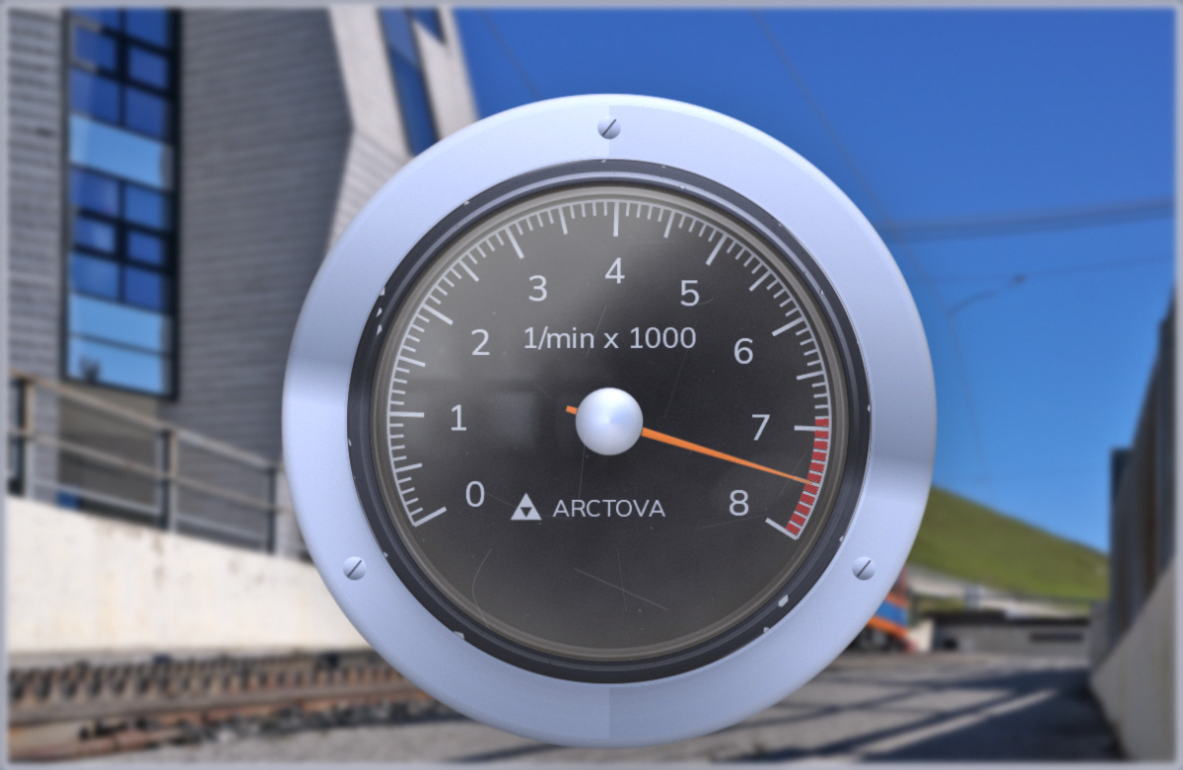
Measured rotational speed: 7500 (rpm)
